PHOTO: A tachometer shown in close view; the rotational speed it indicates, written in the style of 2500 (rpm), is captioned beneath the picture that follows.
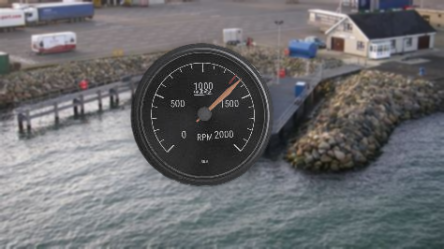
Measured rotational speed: 1350 (rpm)
